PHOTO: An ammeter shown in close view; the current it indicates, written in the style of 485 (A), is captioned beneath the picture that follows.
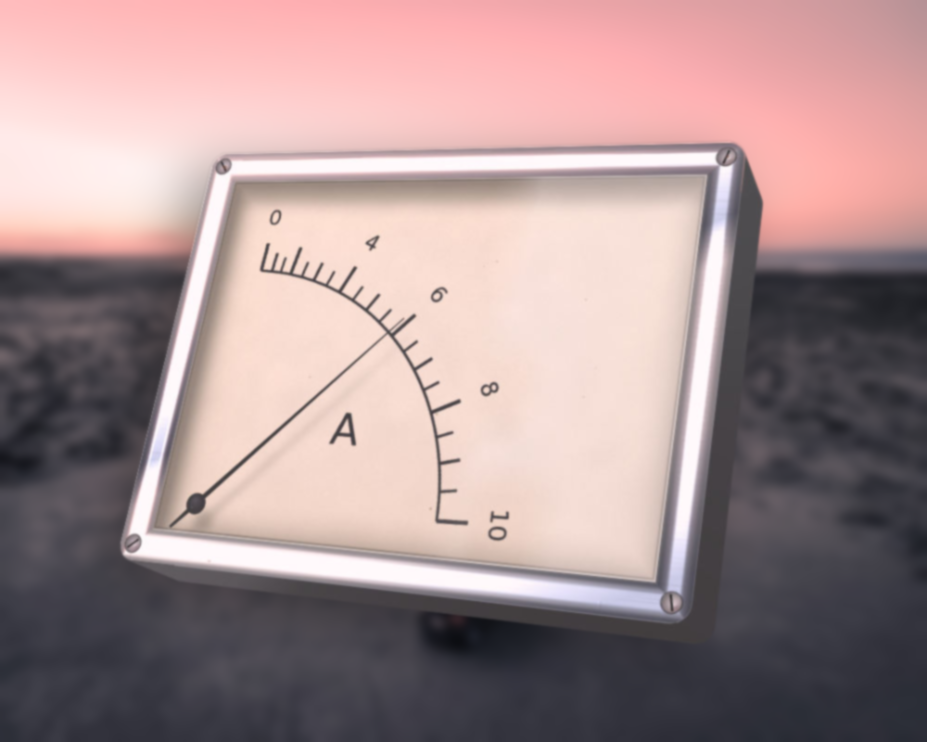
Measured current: 6 (A)
